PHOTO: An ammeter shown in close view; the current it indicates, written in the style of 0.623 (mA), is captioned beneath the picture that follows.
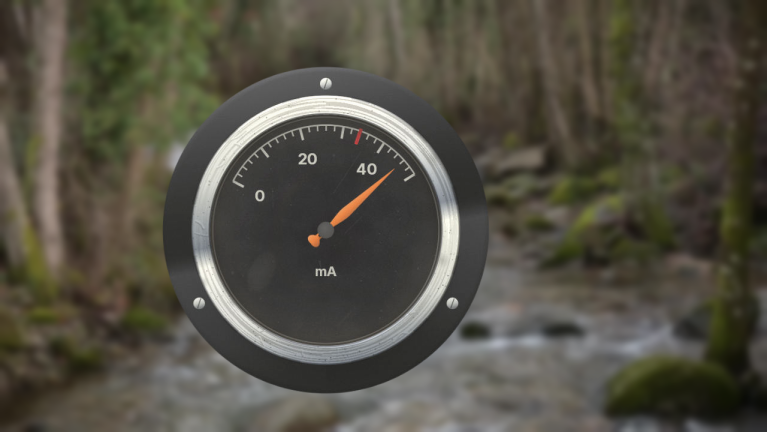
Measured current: 46 (mA)
